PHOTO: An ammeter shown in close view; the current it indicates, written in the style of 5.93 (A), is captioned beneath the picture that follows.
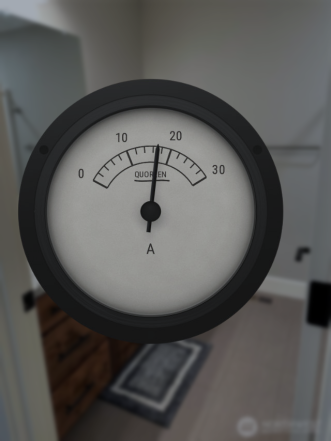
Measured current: 17 (A)
